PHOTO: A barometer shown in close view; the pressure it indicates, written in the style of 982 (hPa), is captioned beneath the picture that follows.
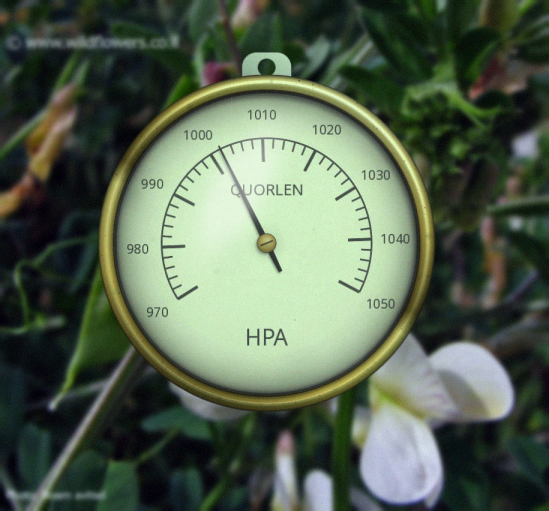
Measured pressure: 1002 (hPa)
